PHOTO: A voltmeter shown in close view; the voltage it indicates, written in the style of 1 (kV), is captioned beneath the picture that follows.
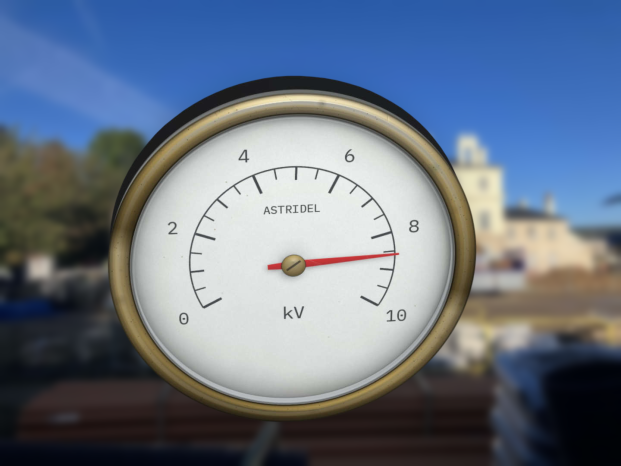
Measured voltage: 8.5 (kV)
